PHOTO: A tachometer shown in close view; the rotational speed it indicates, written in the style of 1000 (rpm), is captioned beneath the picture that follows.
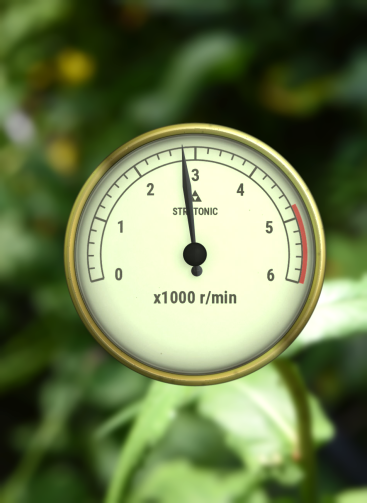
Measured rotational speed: 2800 (rpm)
